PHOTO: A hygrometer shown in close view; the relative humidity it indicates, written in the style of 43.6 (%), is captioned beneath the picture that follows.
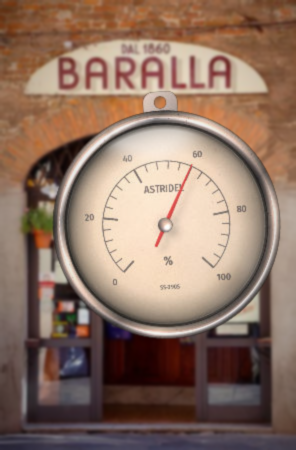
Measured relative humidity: 60 (%)
